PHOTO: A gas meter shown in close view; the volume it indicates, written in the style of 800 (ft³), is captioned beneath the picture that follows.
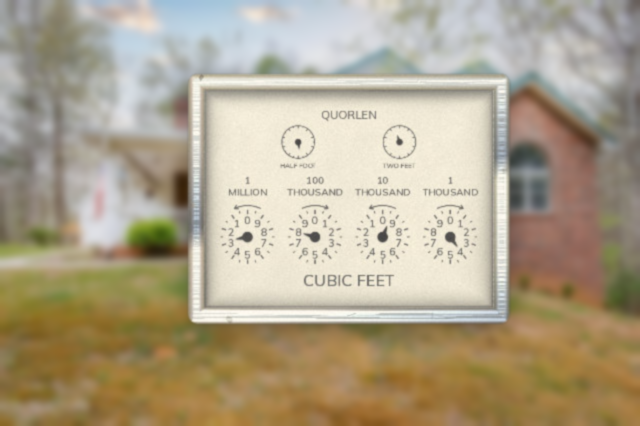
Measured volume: 279400 (ft³)
